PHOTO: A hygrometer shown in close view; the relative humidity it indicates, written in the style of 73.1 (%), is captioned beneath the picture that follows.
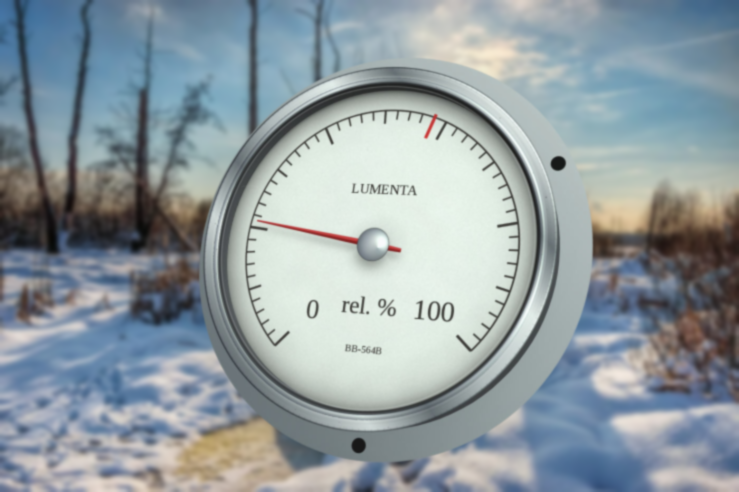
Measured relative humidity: 21 (%)
